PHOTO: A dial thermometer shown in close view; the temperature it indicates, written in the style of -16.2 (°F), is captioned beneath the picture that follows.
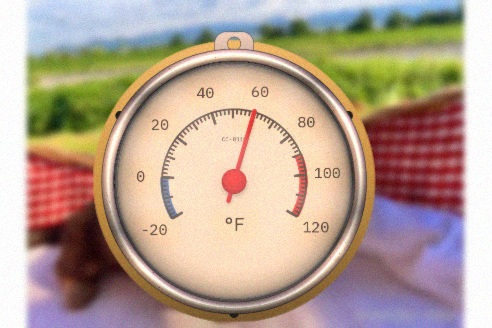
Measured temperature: 60 (°F)
